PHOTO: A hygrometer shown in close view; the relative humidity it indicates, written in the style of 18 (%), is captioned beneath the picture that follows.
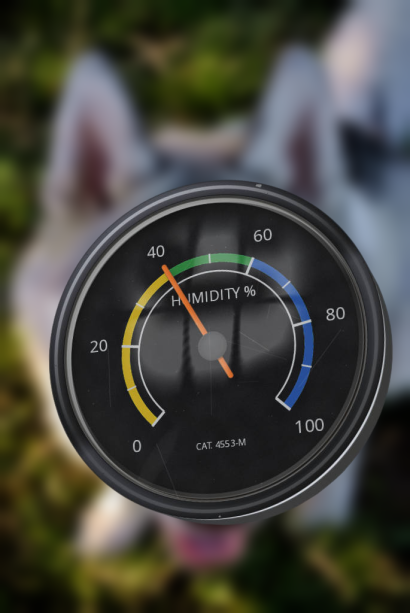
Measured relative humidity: 40 (%)
